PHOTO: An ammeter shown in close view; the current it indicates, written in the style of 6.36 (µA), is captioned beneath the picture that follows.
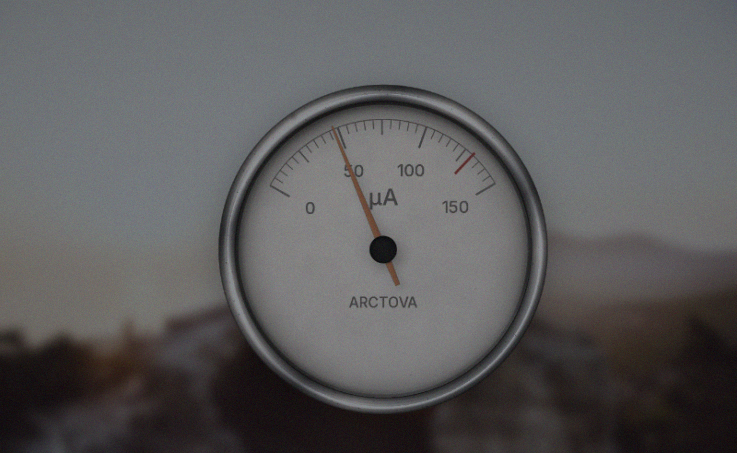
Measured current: 47.5 (µA)
